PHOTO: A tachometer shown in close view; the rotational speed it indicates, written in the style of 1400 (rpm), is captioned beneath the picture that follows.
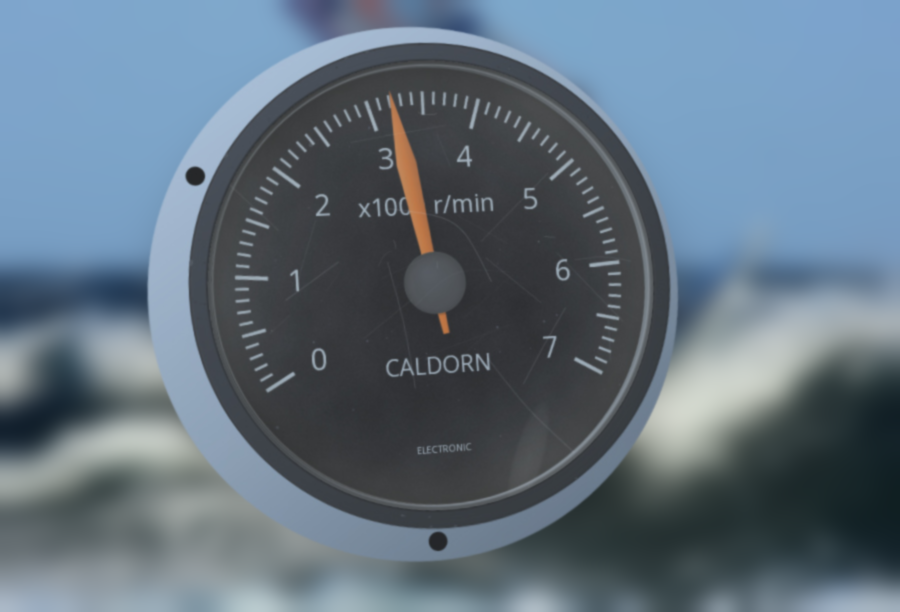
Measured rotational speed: 3200 (rpm)
